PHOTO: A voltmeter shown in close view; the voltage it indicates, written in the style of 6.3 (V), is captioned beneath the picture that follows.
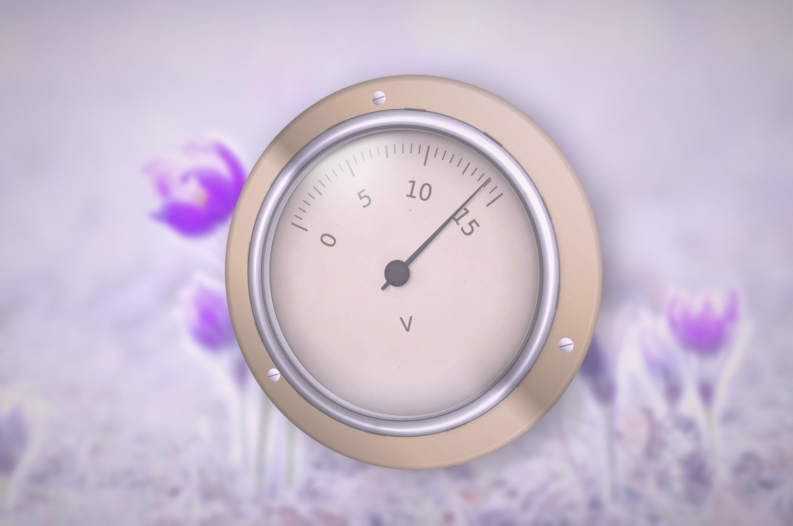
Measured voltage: 14 (V)
